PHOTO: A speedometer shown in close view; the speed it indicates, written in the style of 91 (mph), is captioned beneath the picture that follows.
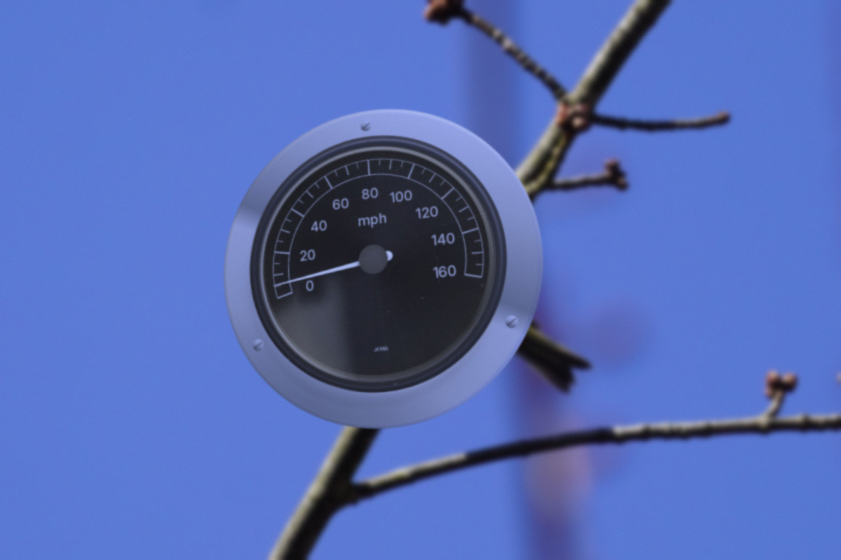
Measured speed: 5 (mph)
